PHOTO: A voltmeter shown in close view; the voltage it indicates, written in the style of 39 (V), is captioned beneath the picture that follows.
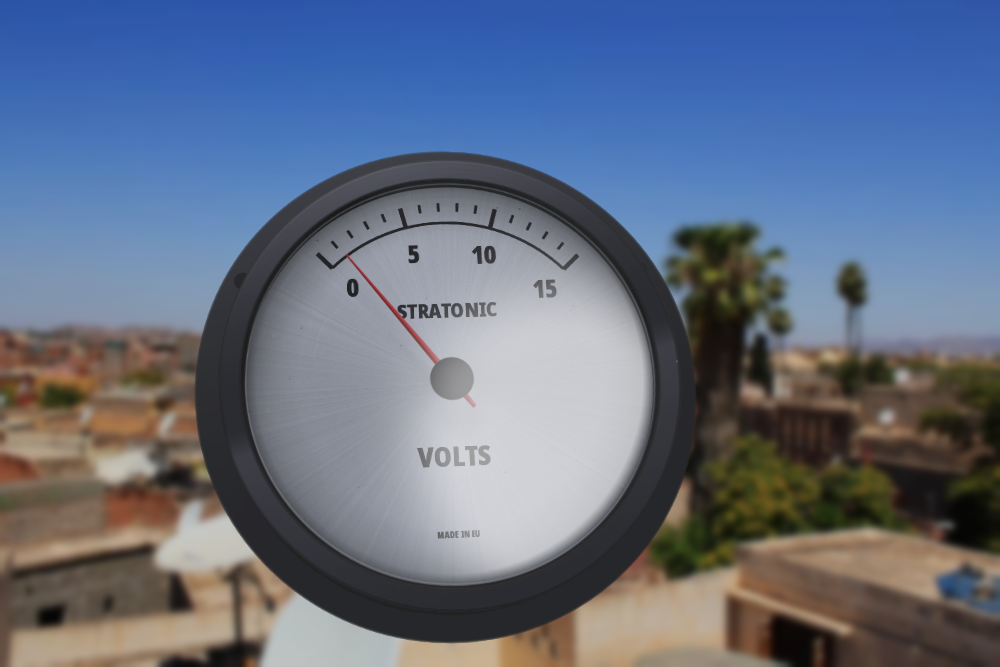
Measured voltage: 1 (V)
